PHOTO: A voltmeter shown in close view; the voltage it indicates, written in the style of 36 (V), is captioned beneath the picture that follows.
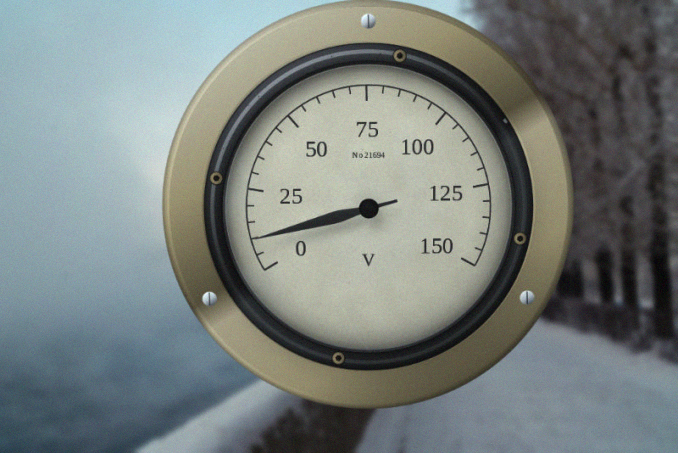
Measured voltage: 10 (V)
